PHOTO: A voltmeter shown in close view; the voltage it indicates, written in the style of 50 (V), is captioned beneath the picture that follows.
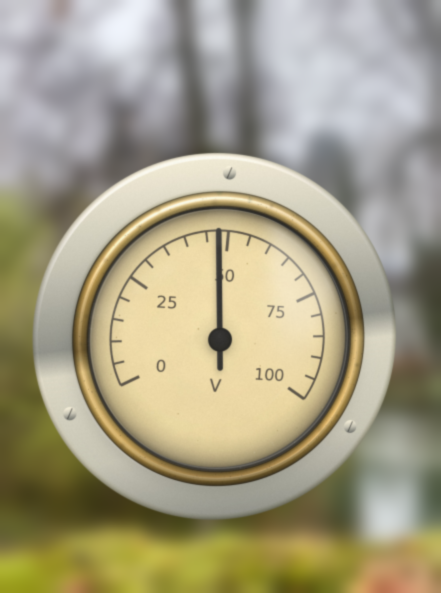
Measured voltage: 47.5 (V)
